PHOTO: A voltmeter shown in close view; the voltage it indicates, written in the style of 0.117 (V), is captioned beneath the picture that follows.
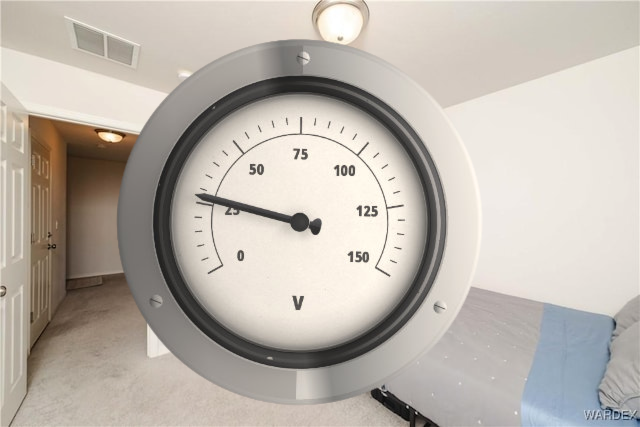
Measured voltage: 27.5 (V)
